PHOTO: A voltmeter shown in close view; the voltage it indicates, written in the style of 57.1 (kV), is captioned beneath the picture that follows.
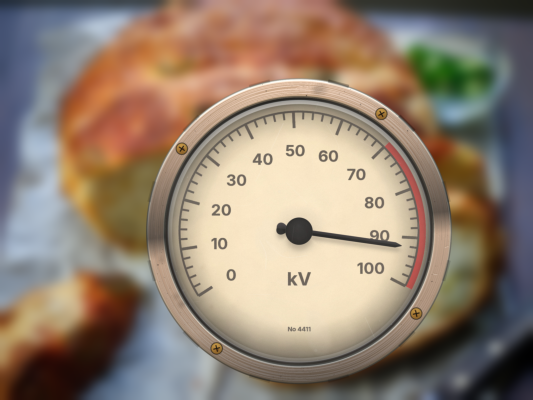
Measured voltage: 92 (kV)
